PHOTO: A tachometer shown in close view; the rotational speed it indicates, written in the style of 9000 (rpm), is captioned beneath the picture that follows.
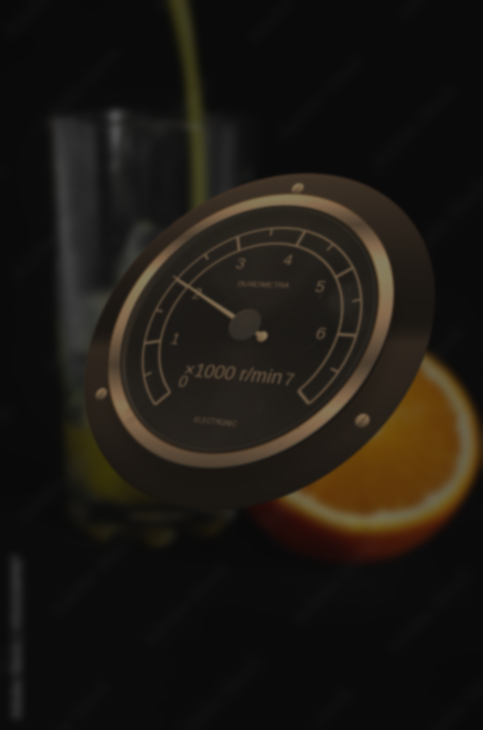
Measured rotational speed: 2000 (rpm)
